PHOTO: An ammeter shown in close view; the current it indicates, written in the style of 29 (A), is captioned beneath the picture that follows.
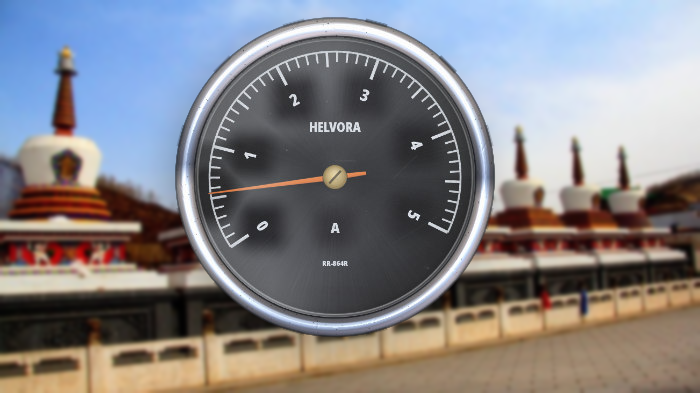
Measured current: 0.55 (A)
